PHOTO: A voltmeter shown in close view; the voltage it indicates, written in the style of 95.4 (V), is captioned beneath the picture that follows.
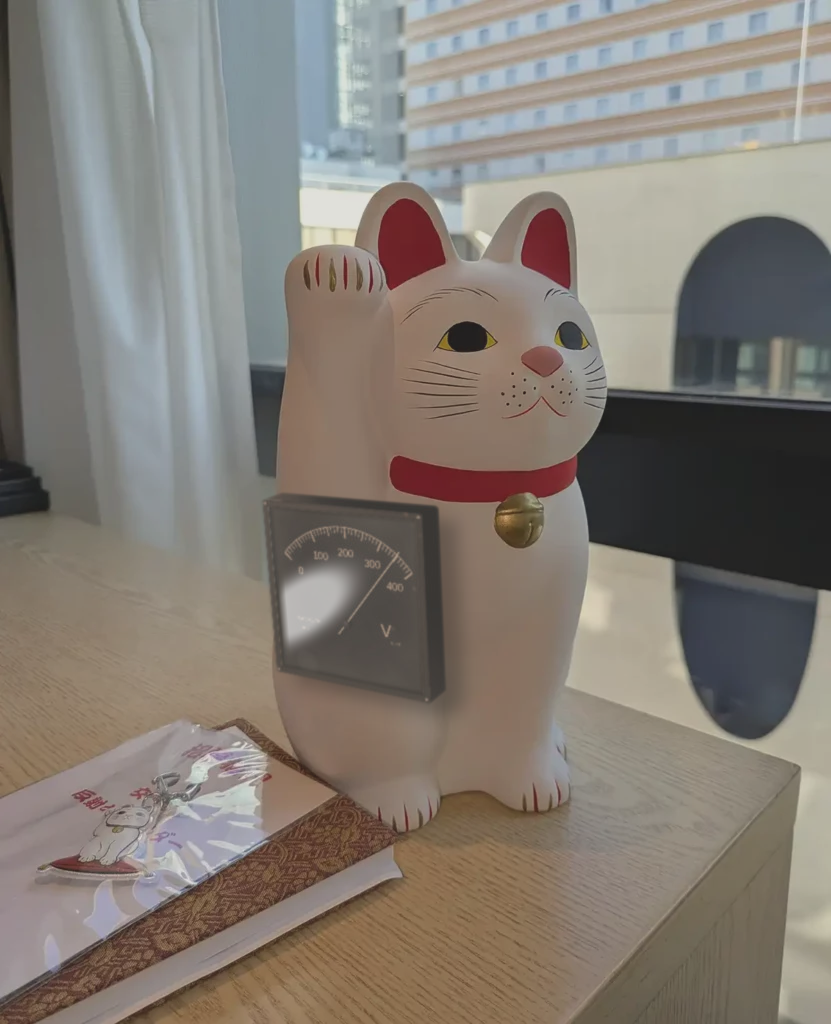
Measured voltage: 350 (V)
